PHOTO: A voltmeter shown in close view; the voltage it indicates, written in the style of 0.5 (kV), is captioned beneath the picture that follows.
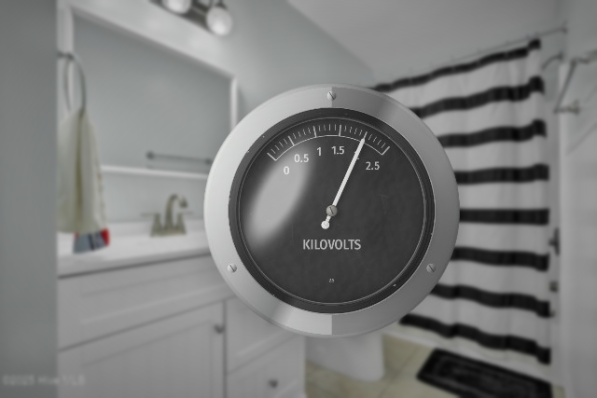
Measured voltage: 2 (kV)
